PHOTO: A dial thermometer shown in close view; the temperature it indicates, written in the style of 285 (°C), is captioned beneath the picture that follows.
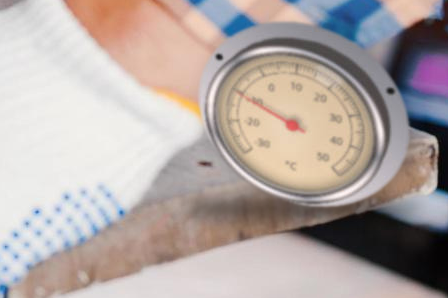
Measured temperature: -10 (°C)
